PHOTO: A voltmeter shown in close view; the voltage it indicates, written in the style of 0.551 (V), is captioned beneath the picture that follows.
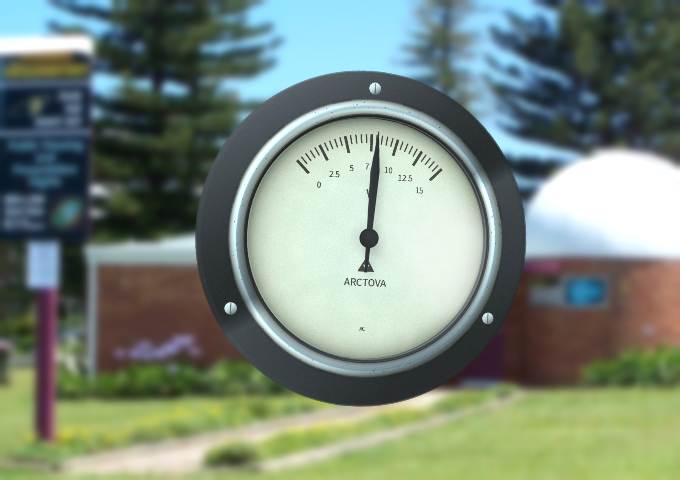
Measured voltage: 8 (V)
